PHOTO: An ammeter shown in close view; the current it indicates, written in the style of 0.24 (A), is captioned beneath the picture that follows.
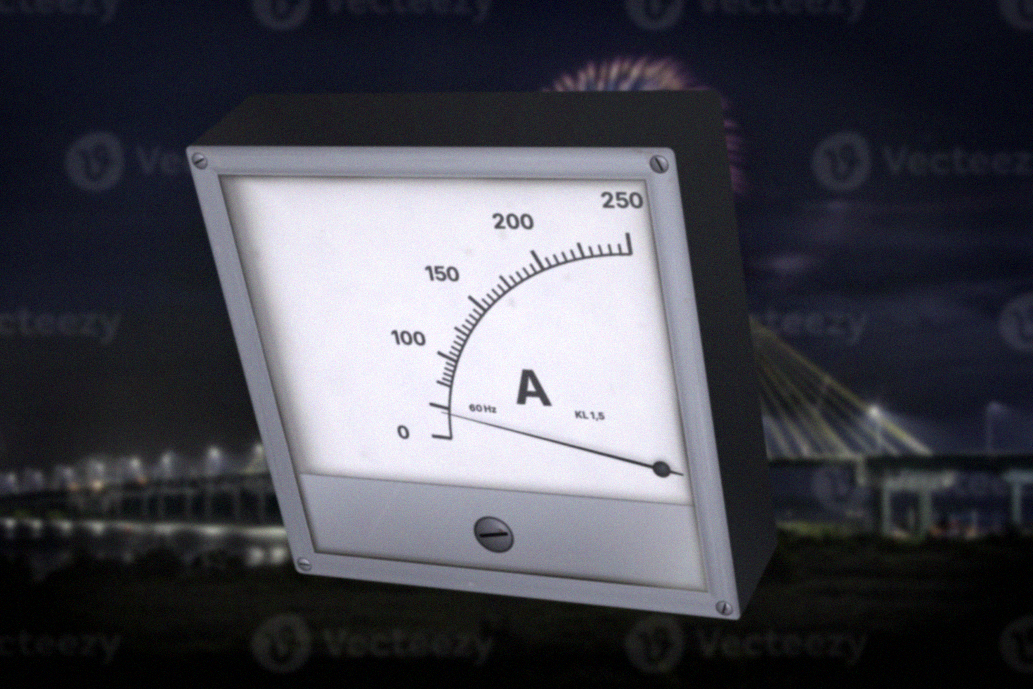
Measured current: 50 (A)
